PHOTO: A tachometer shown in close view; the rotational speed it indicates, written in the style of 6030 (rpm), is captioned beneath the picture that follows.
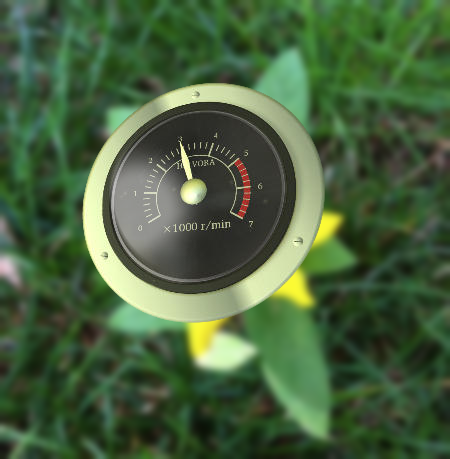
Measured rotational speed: 3000 (rpm)
